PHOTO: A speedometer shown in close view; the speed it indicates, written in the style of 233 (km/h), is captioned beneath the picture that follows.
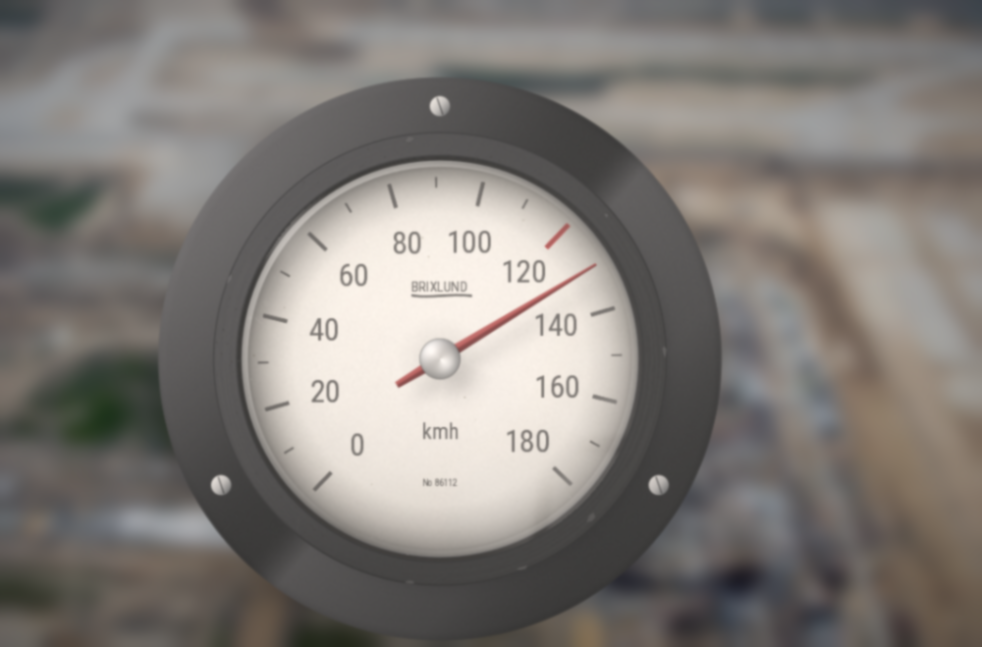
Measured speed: 130 (km/h)
